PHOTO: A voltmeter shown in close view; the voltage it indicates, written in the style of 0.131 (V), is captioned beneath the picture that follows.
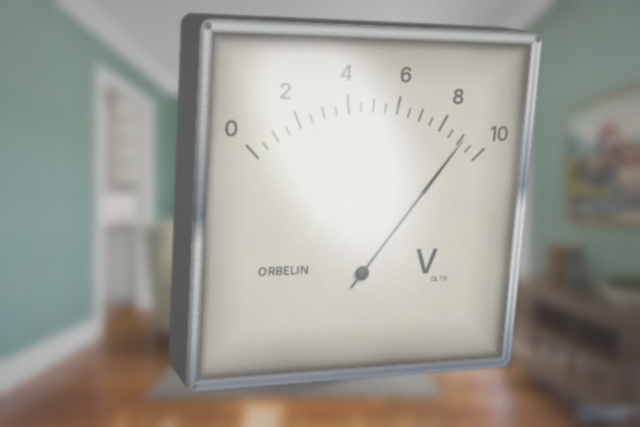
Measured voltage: 9 (V)
